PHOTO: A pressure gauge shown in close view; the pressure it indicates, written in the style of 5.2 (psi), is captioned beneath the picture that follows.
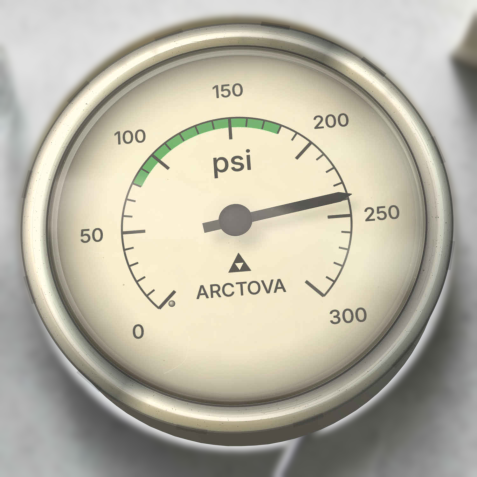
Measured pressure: 240 (psi)
